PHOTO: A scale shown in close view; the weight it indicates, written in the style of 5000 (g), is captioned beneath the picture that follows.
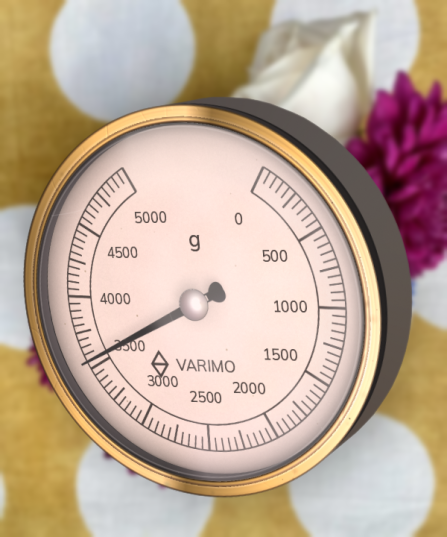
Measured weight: 3550 (g)
